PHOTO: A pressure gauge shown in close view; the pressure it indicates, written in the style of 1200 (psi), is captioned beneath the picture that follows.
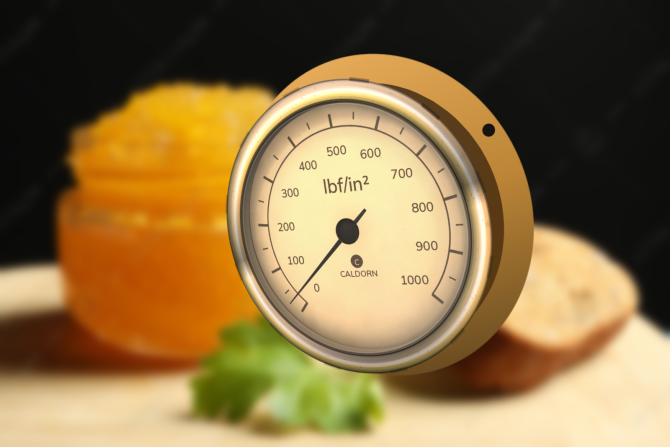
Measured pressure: 25 (psi)
